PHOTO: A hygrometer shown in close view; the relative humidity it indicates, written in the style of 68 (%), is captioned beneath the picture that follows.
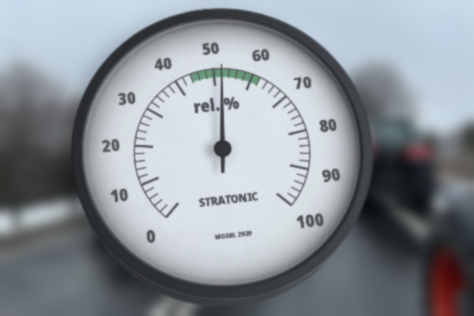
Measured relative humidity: 52 (%)
